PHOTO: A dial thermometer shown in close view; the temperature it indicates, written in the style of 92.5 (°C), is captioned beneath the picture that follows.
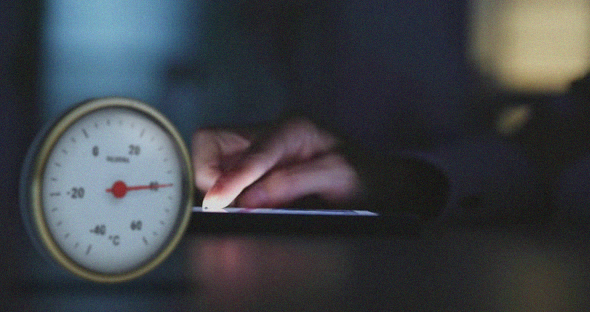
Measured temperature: 40 (°C)
